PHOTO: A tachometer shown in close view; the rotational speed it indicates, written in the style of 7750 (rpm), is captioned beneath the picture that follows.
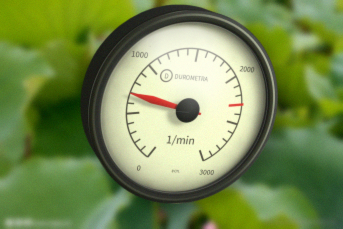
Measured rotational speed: 700 (rpm)
